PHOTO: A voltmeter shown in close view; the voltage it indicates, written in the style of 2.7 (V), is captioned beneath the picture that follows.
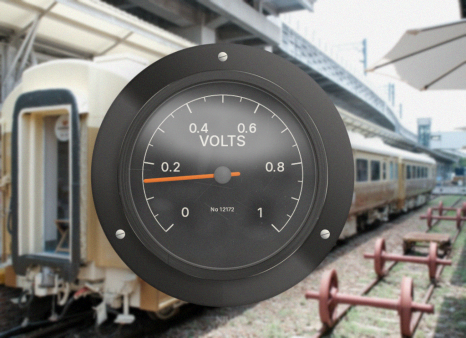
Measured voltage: 0.15 (V)
